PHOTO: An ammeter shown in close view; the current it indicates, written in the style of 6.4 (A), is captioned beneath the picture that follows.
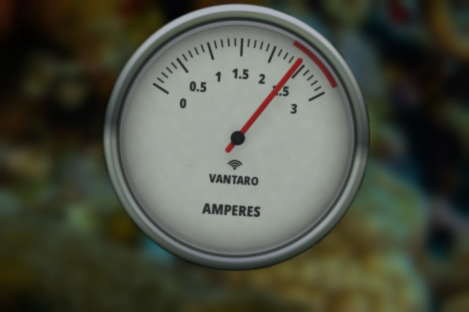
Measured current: 2.4 (A)
